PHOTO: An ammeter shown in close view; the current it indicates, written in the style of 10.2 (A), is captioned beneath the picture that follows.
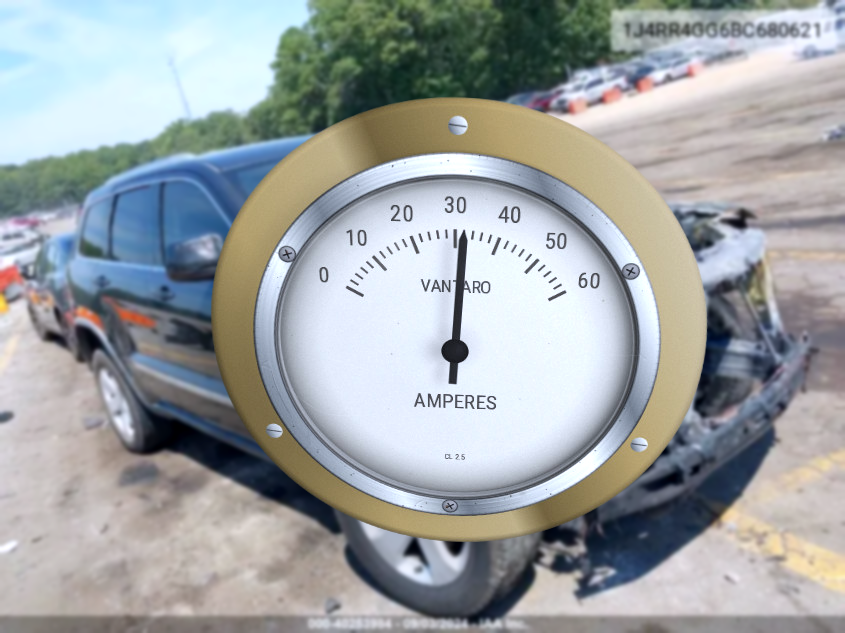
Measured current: 32 (A)
